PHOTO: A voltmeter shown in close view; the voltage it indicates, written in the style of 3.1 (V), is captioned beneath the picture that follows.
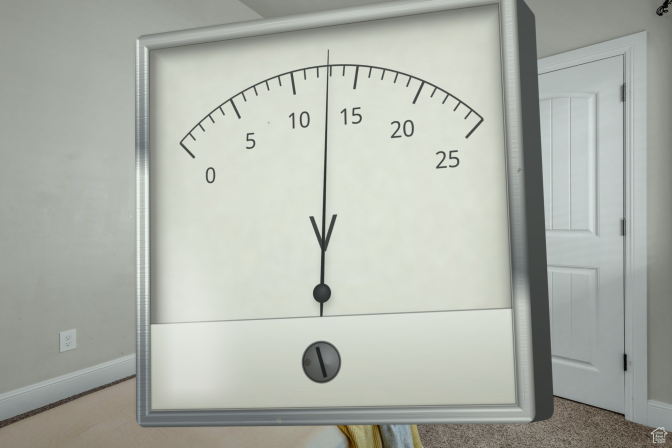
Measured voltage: 13 (V)
